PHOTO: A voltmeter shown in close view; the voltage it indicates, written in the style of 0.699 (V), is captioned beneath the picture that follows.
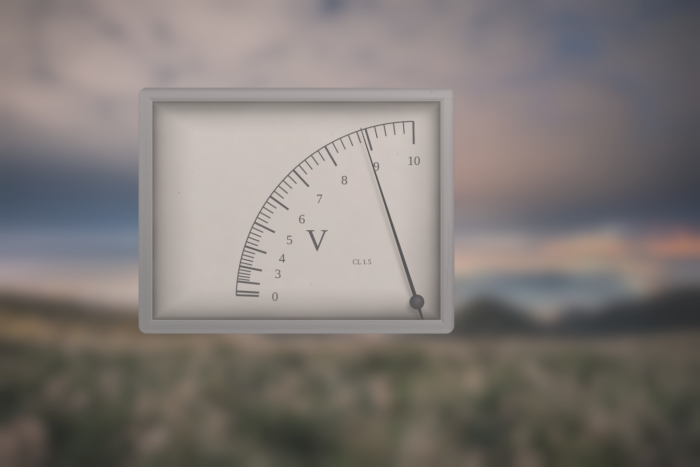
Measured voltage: 8.9 (V)
